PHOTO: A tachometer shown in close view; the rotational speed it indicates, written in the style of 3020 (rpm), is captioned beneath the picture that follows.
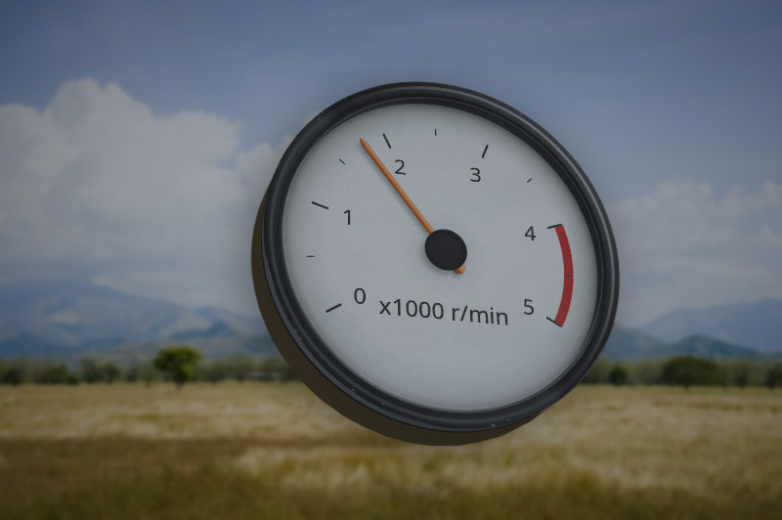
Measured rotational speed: 1750 (rpm)
